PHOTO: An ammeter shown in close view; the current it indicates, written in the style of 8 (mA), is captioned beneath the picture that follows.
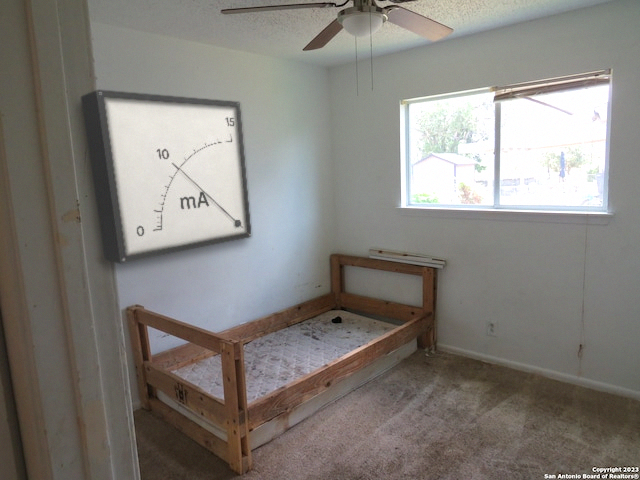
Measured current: 10 (mA)
